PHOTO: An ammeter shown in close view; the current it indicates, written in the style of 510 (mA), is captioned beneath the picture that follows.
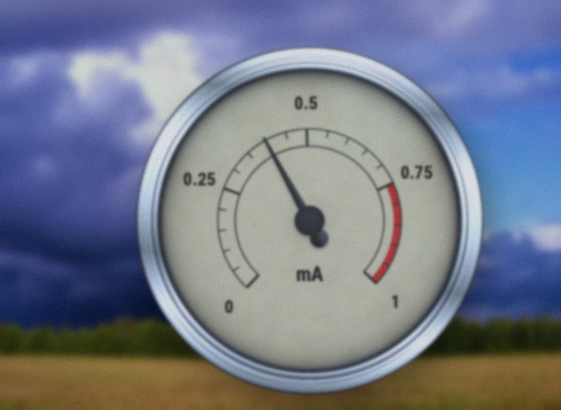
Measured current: 0.4 (mA)
